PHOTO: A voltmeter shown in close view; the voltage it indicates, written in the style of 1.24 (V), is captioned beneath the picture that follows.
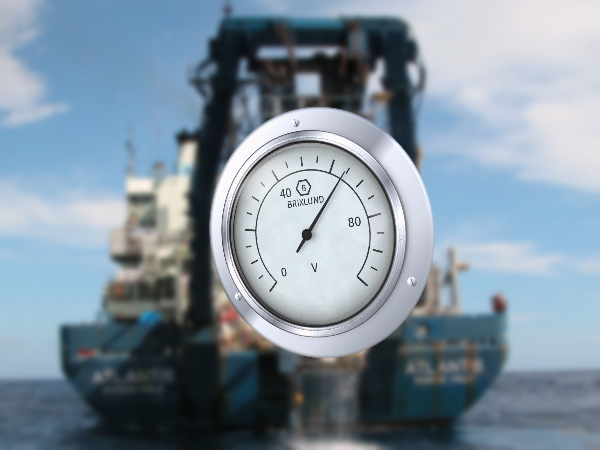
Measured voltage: 65 (V)
